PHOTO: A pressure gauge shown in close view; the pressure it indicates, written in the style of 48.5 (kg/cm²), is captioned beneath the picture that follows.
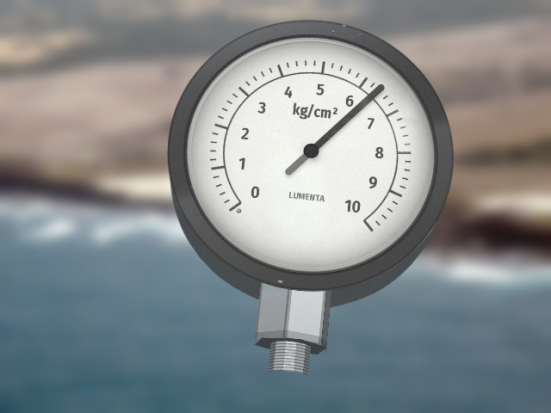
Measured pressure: 6.4 (kg/cm²)
